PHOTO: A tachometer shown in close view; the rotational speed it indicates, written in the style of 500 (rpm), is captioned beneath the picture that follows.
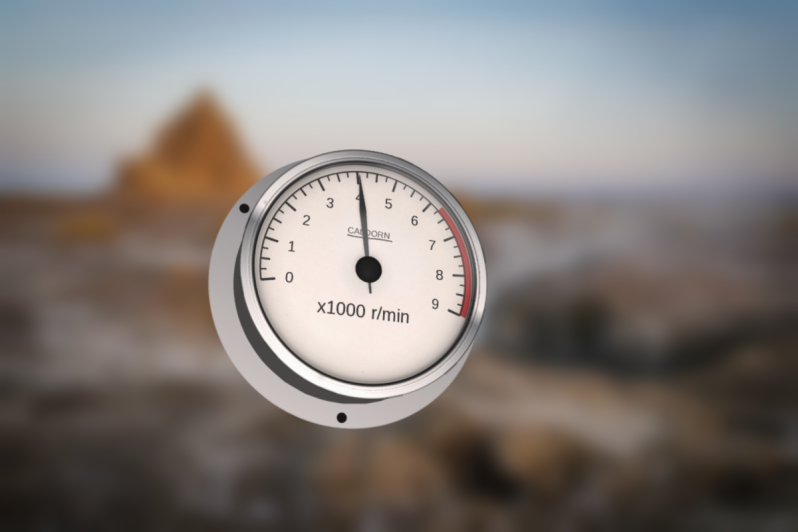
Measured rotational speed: 4000 (rpm)
